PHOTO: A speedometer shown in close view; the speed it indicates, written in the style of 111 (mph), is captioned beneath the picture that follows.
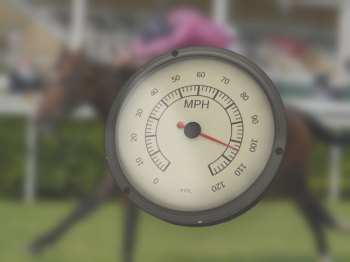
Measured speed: 104 (mph)
